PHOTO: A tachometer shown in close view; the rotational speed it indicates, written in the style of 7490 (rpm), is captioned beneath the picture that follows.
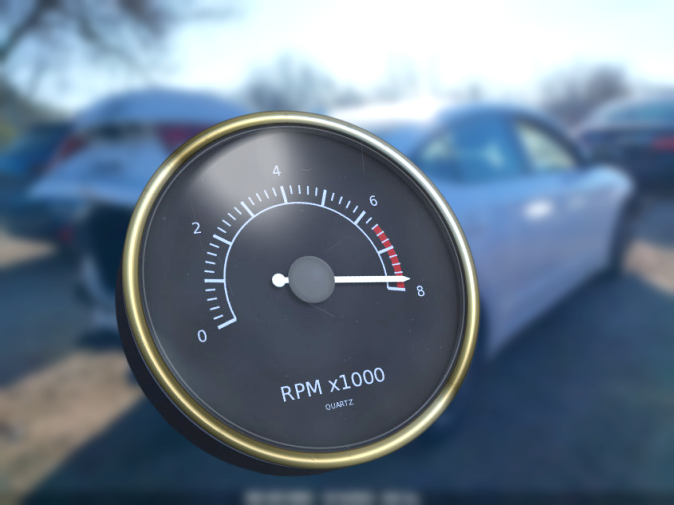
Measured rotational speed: 7800 (rpm)
